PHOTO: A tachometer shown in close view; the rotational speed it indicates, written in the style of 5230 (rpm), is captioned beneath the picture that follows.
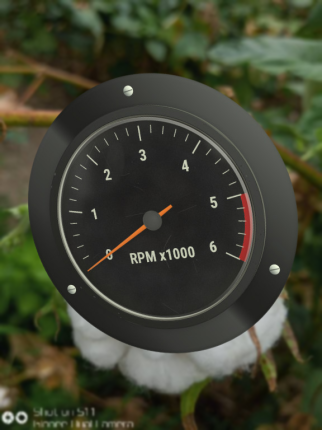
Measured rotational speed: 0 (rpm)
